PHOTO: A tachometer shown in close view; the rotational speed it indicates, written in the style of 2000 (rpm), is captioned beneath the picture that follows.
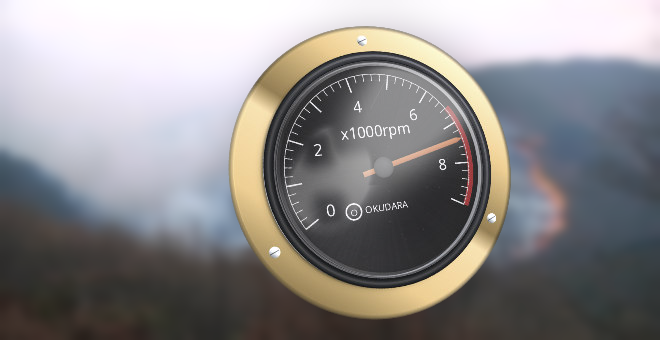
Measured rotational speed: 7400 (rpm)
